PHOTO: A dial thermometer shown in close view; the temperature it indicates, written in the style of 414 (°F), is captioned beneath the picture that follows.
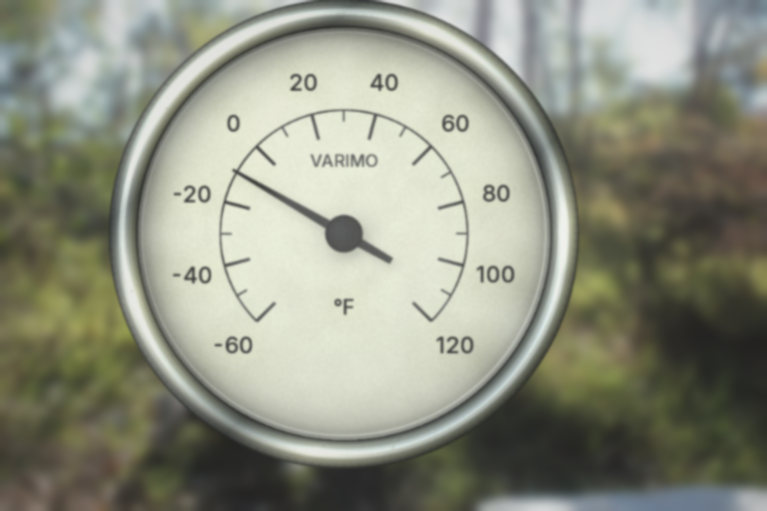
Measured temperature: -10 (°F)
